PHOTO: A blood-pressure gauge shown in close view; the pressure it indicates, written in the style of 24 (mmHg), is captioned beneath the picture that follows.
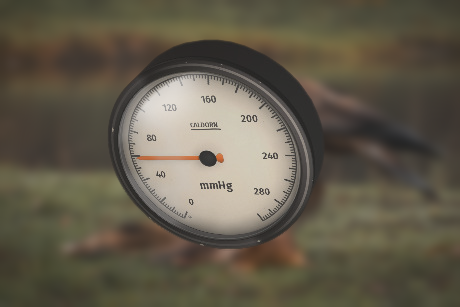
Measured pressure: 60 (mmHg)
